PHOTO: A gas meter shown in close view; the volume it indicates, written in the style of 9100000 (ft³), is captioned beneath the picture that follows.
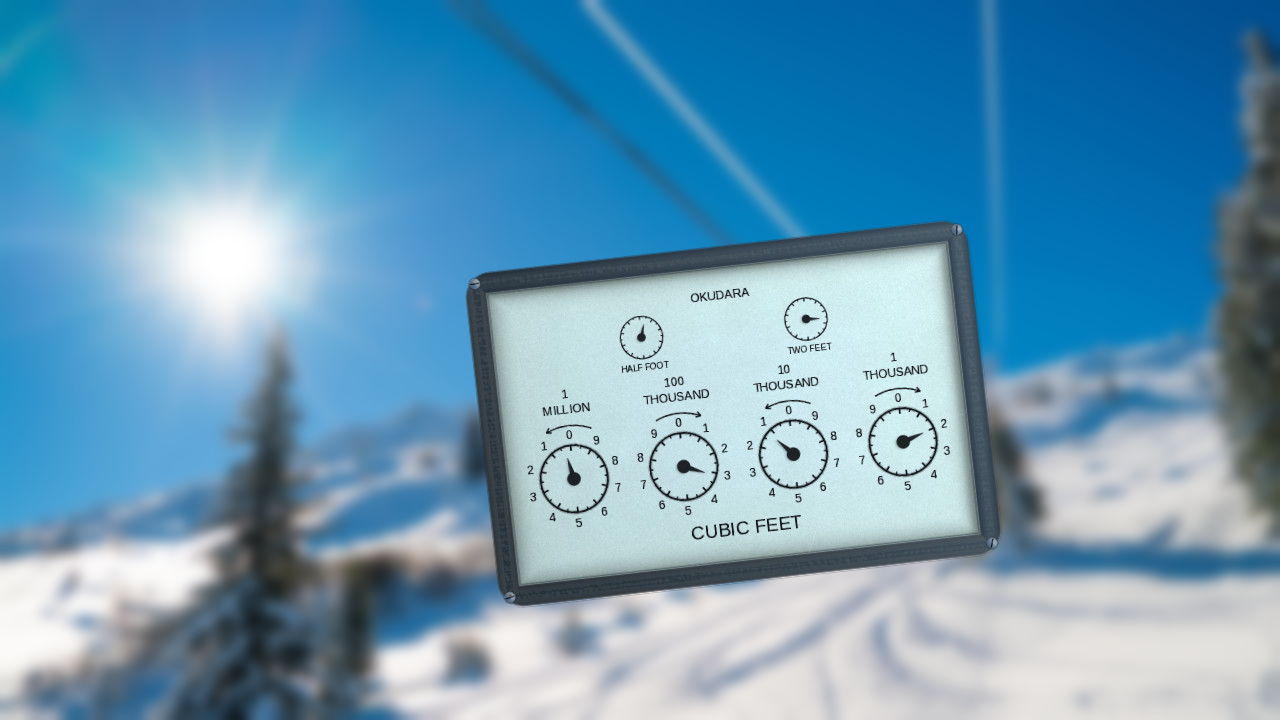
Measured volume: 31200 (ft³)
